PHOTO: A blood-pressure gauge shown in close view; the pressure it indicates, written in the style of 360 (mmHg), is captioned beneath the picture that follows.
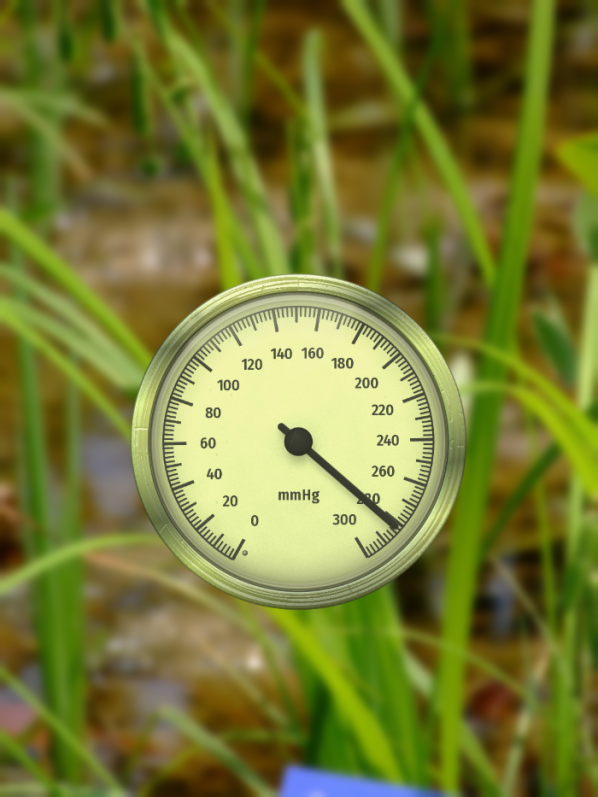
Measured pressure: 282 (mmHg)
